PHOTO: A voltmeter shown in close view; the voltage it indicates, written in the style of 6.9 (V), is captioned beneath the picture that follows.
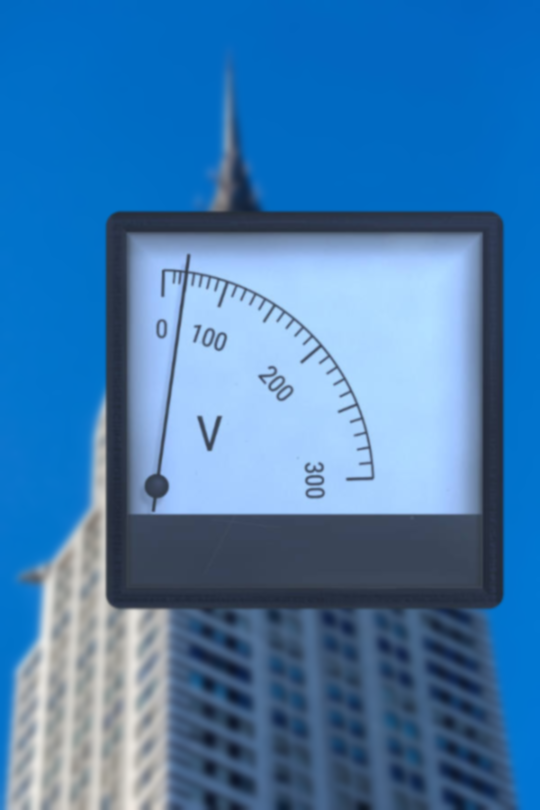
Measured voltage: 50 (V)
